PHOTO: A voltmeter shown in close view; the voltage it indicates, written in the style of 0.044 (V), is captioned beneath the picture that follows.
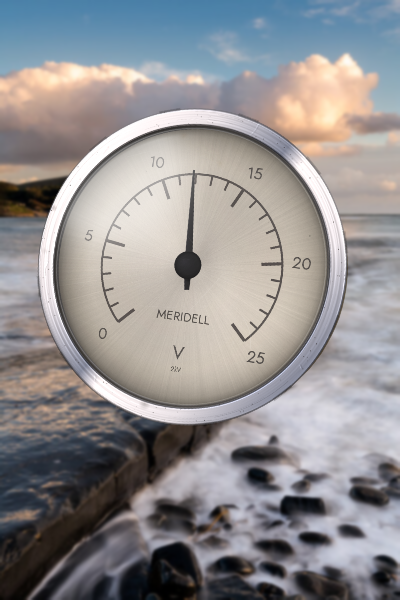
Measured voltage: 12 (V)
